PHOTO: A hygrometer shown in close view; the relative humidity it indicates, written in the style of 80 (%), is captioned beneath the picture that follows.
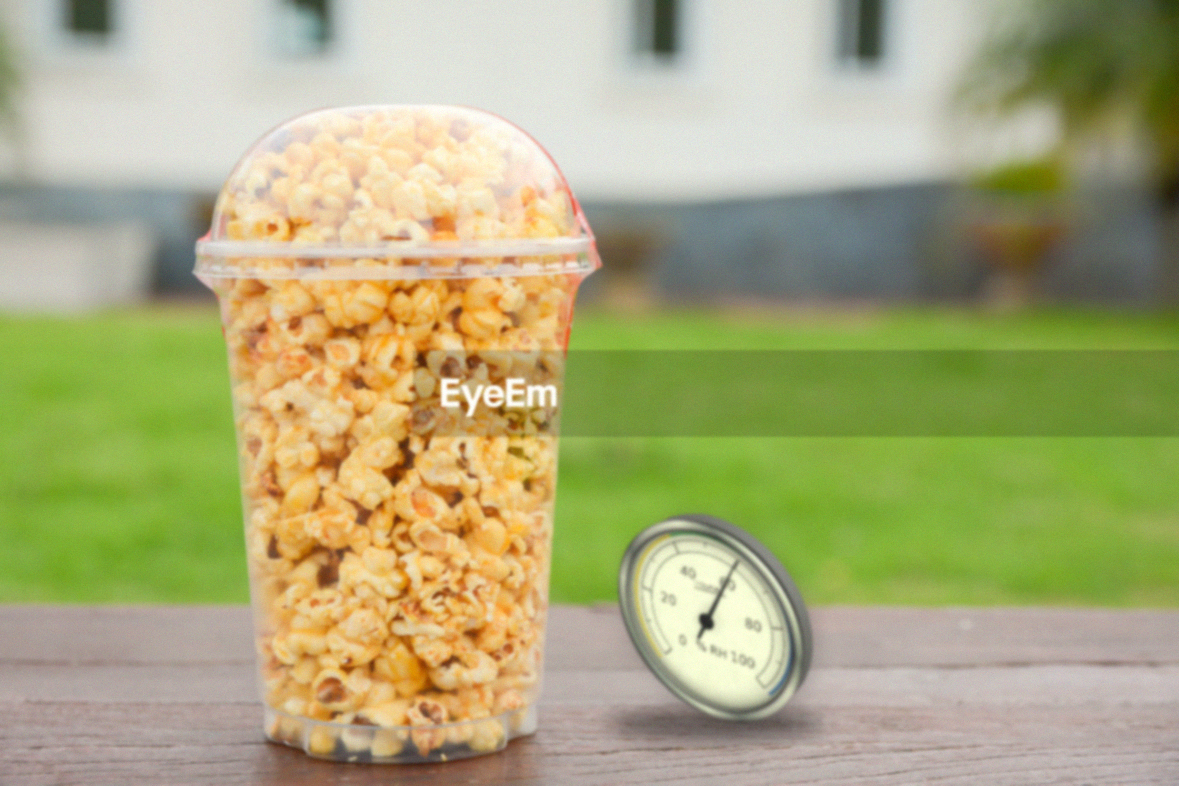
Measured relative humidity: 60 (%)
